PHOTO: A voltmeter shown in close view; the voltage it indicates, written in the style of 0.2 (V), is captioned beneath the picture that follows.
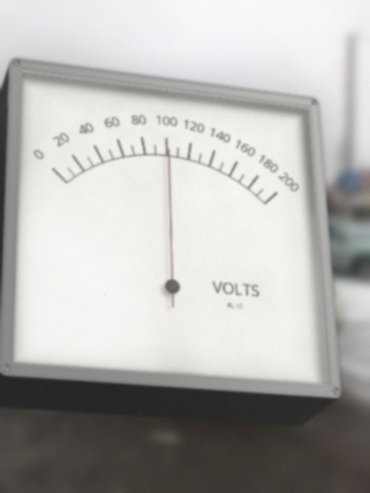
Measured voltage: 100 (V)
